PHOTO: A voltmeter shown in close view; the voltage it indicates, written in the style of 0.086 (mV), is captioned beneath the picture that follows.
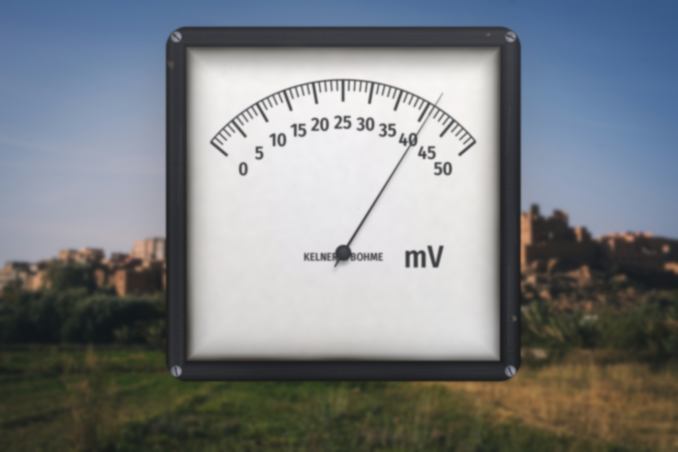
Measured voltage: 41 (mV)
